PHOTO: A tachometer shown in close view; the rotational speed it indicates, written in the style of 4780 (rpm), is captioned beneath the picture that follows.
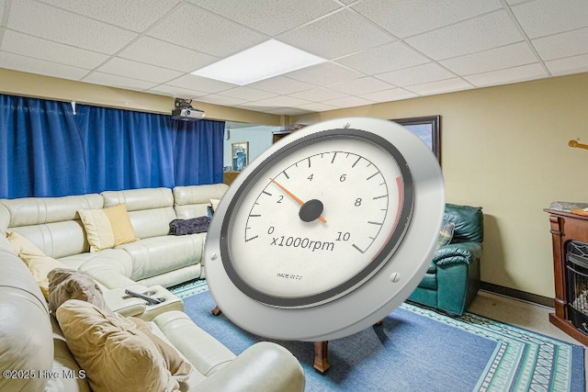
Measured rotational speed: 2500 (rpm)
